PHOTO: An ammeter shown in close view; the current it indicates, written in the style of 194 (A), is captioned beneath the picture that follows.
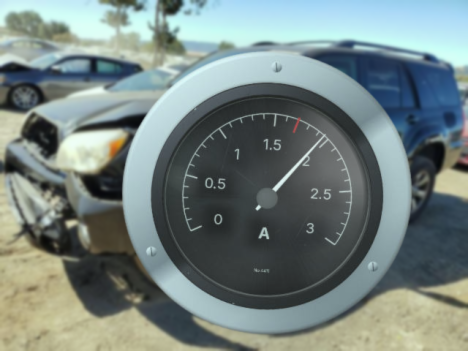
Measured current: 1.95 (A)
